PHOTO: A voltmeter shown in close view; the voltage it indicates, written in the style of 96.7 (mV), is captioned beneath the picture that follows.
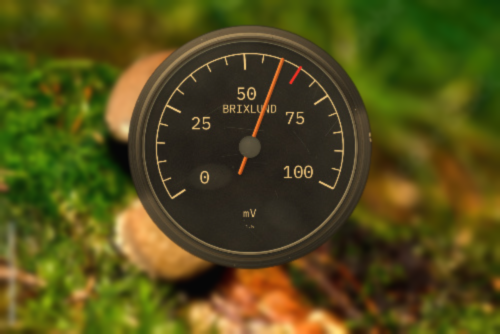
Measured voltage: 60 (mV)
